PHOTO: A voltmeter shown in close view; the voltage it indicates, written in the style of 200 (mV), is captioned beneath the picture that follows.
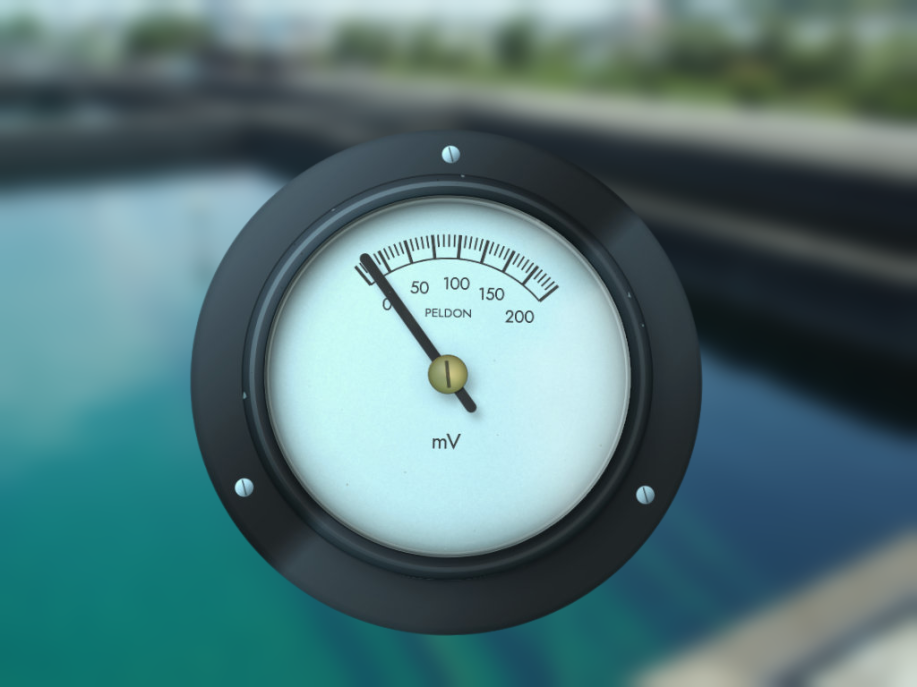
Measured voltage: 10 (mV)
